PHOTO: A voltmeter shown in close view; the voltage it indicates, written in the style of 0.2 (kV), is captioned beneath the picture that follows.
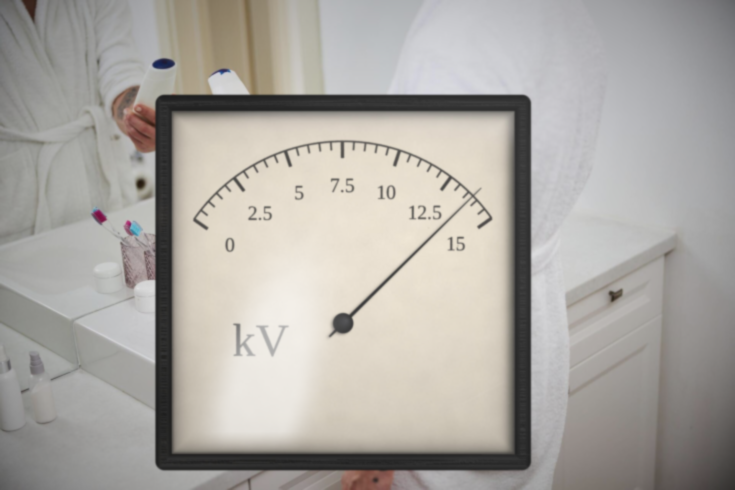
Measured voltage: 13.75 (kV)
